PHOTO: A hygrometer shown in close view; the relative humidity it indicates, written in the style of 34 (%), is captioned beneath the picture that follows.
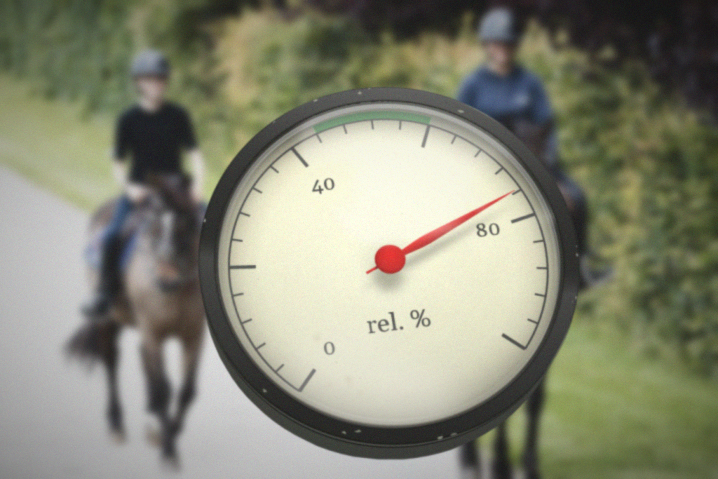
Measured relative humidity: 76 (%)
